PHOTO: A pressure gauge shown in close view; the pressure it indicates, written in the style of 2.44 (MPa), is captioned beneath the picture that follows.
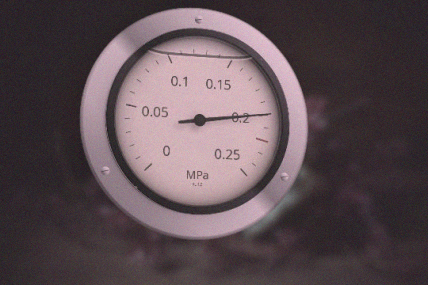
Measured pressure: 0.2 (MPa)
